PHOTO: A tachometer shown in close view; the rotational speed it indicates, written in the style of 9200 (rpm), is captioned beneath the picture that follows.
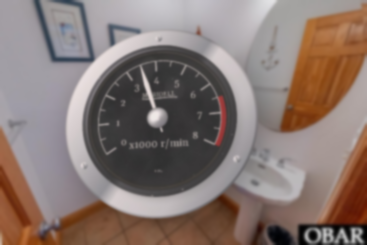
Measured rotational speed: 3500 (rpm)
